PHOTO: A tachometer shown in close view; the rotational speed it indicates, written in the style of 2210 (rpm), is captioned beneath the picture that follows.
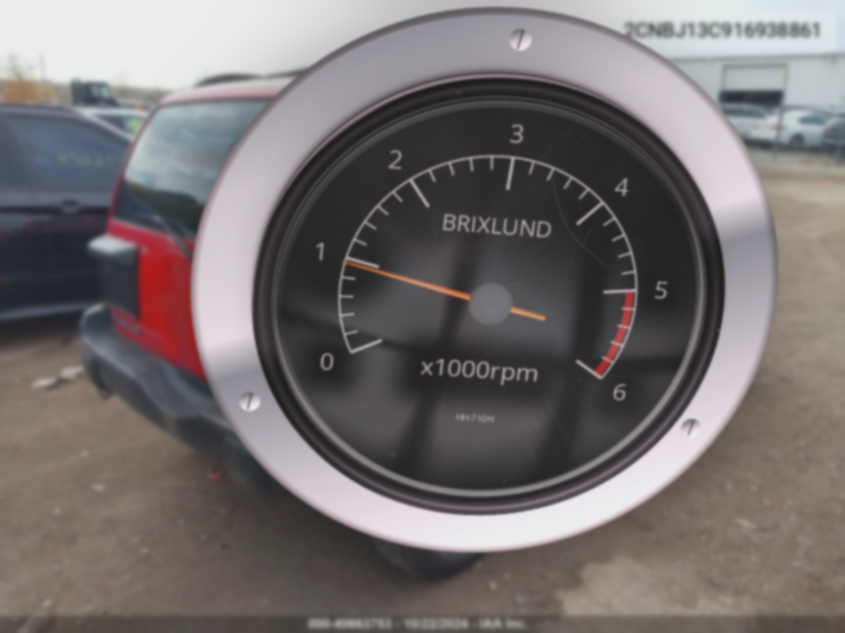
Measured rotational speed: 1000 (rpm)
